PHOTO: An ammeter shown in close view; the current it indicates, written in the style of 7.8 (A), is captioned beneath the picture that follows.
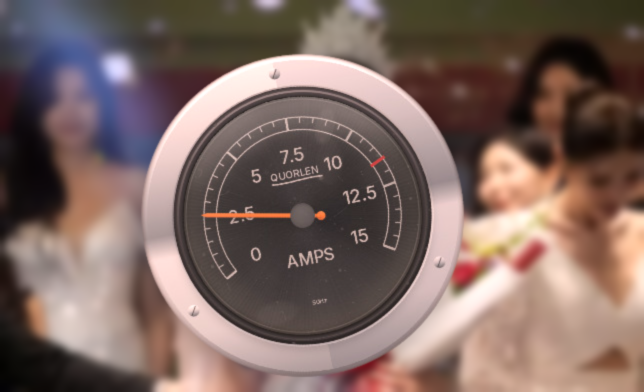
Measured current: 2.5 (A)
